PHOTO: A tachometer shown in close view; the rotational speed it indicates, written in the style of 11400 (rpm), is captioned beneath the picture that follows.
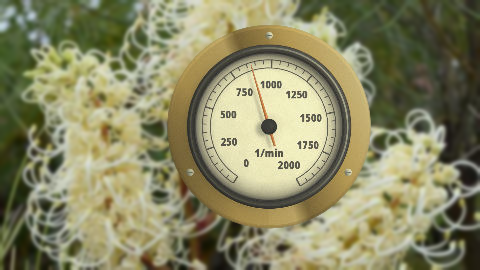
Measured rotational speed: 875 (rpm)
